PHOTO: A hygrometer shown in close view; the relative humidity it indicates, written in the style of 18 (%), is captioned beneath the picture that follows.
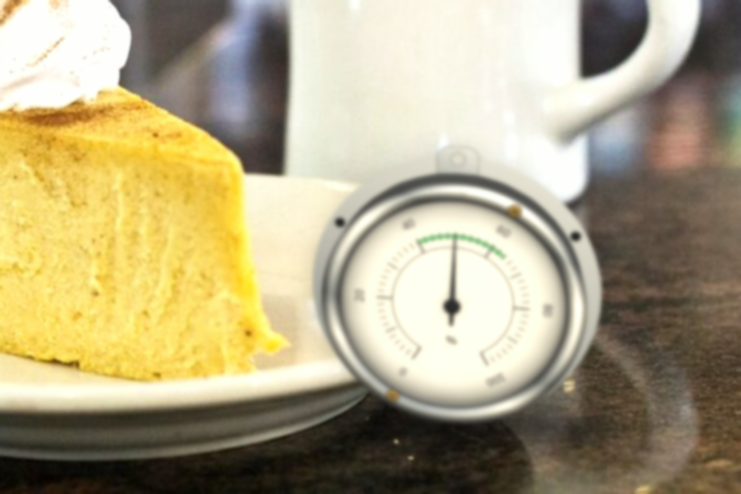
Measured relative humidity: 50 (%)
